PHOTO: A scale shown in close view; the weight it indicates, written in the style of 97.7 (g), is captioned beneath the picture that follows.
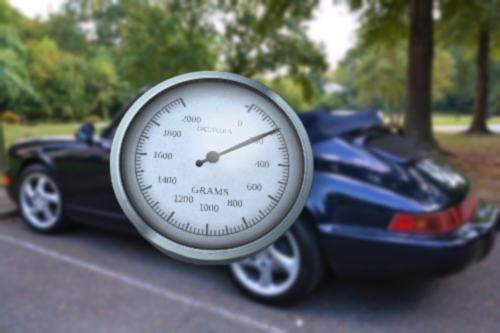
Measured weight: 200 (g)
